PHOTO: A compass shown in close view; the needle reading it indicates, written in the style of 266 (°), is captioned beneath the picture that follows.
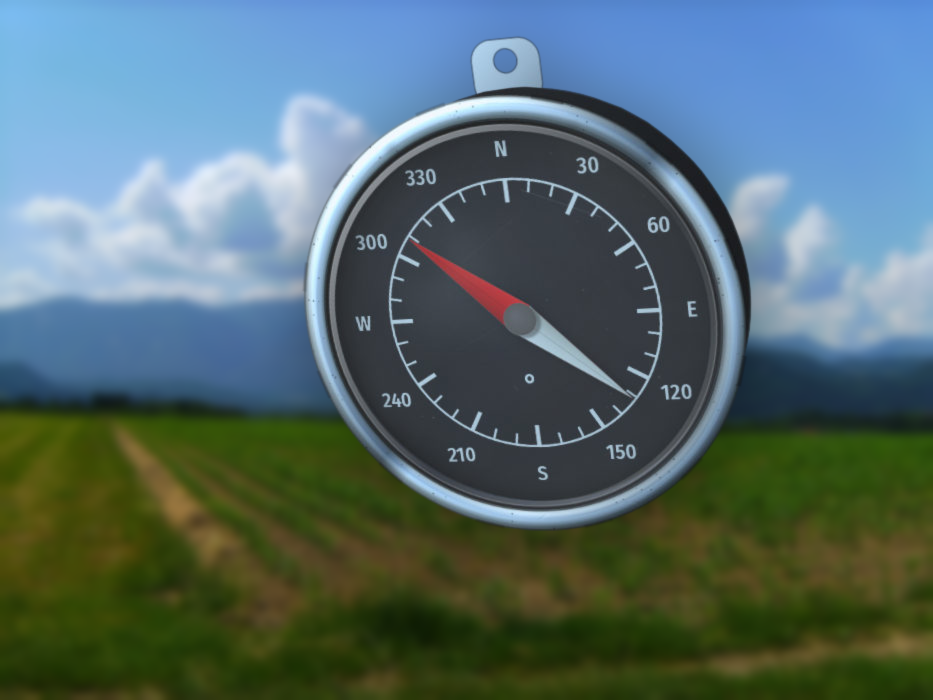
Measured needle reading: 310 (°)
